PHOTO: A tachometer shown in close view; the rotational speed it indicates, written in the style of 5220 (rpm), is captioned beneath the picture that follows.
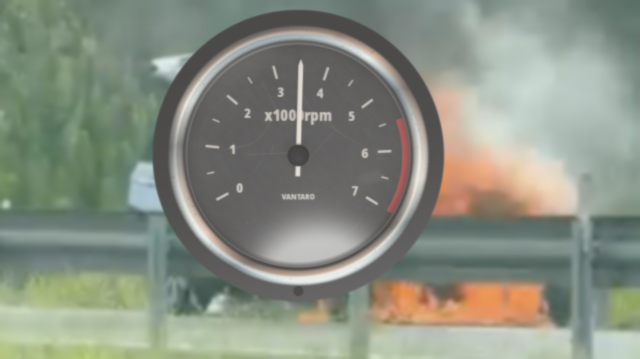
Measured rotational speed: 3500 (rpm)
